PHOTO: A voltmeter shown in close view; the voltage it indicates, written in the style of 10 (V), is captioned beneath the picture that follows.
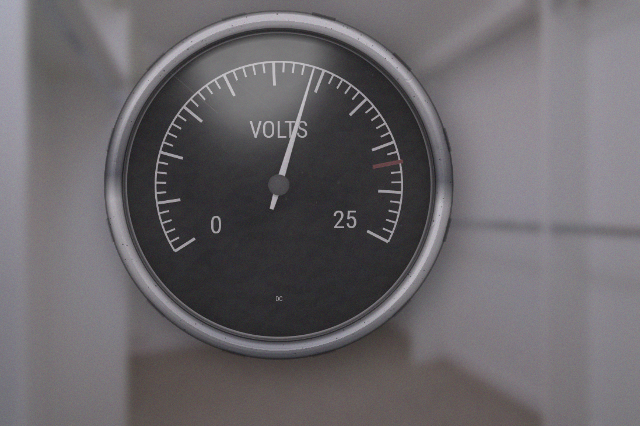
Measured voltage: 14.5 (V)
